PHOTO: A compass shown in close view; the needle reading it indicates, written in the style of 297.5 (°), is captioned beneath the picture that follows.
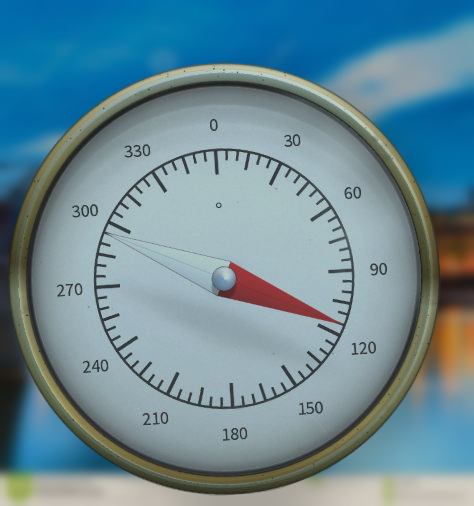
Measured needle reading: 115 (°)
